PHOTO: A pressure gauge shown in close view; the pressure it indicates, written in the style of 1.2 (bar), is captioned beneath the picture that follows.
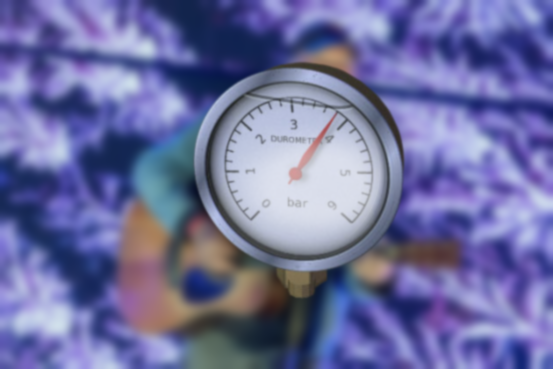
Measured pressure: 3.8 (bar)
